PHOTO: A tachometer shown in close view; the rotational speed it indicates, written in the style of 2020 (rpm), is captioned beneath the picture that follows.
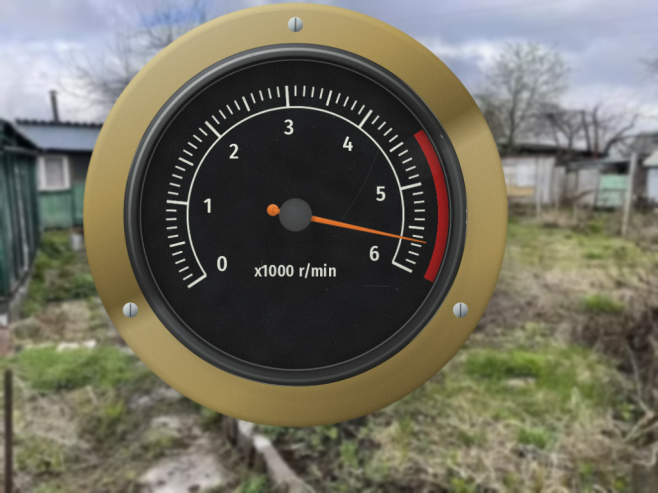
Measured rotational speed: 5650 (rpm)
